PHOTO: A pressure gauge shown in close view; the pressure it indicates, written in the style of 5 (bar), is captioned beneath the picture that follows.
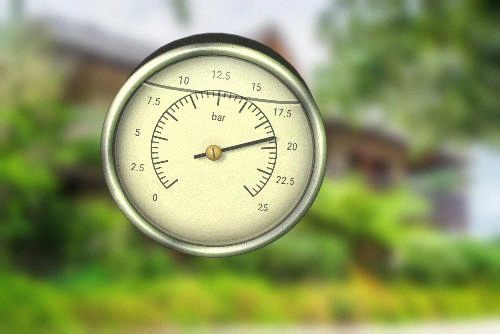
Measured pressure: 19 (bar)
